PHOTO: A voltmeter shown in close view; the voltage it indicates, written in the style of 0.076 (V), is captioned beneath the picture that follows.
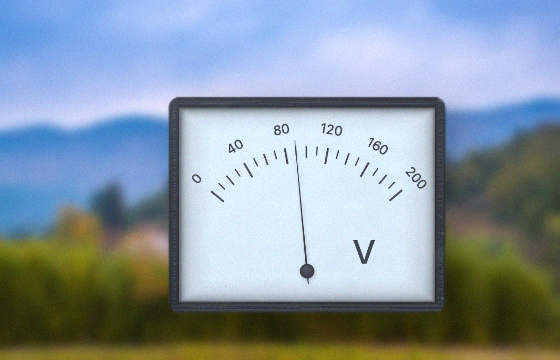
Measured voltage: 90 (V)
